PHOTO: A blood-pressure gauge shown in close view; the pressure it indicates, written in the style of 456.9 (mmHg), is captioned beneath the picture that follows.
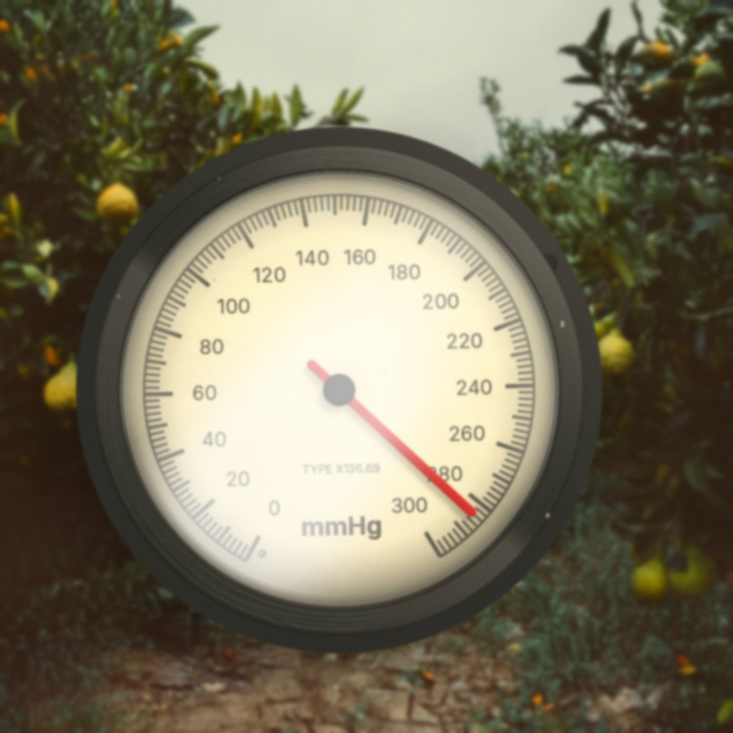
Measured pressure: 284 (mmHg)
